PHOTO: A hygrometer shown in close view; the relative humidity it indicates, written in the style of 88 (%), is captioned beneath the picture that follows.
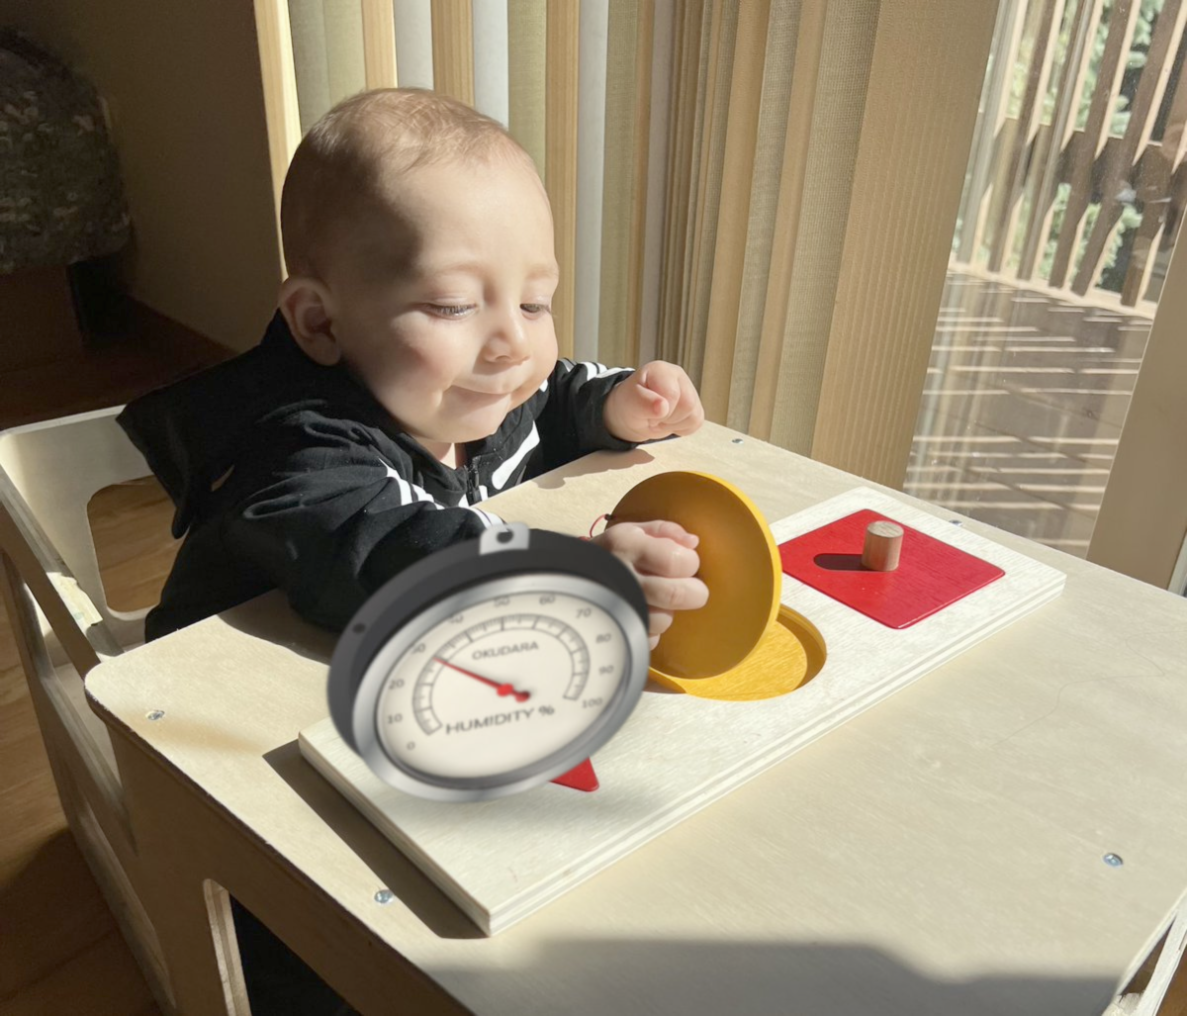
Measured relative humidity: 30 (%)
